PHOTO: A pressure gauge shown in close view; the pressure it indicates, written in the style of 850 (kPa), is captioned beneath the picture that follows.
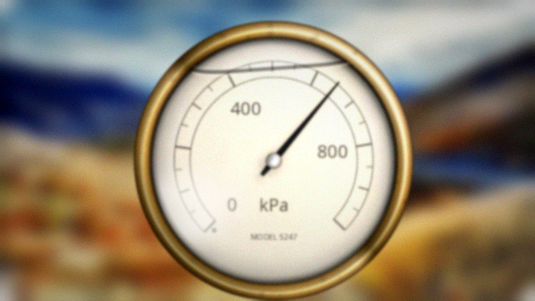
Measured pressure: 650 (kPa)
